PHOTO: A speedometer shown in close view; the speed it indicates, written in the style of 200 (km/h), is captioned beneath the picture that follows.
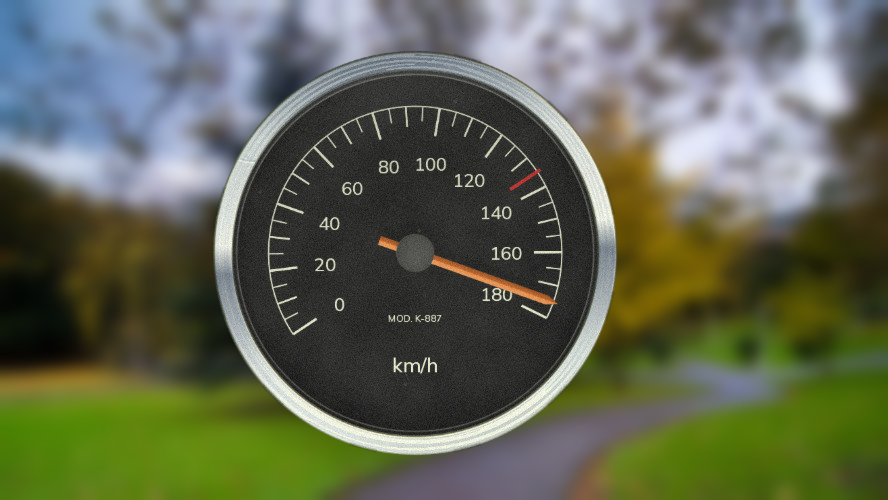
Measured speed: 175 (km/h)
